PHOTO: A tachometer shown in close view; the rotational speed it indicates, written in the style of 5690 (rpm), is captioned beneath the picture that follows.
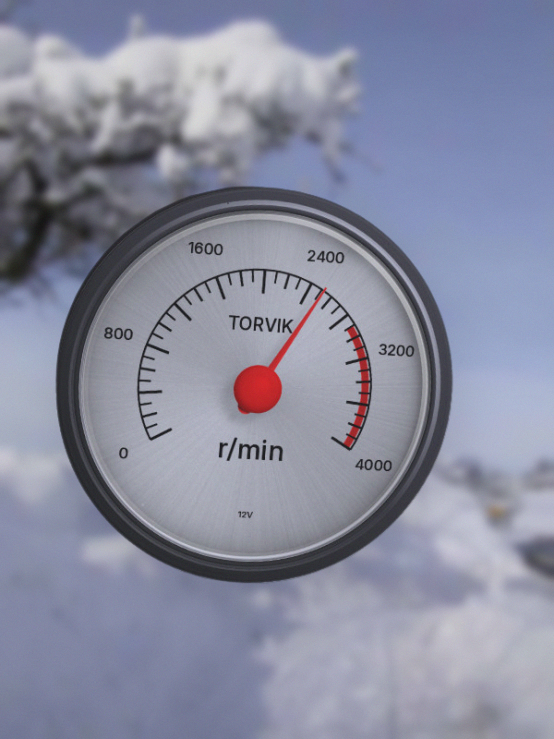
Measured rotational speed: 2500 (rpm)
